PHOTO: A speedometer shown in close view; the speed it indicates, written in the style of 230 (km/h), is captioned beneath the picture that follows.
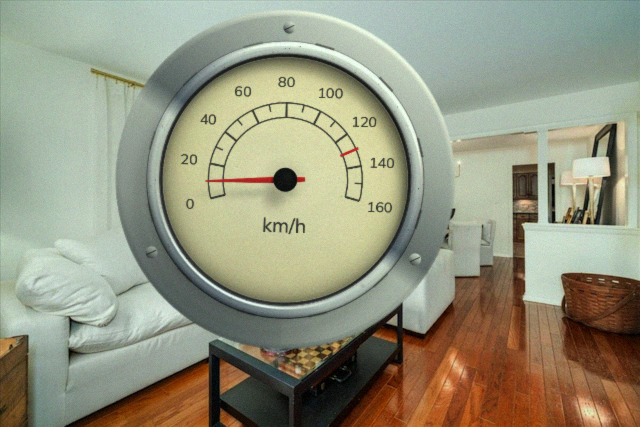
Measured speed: 10 (km/h)
